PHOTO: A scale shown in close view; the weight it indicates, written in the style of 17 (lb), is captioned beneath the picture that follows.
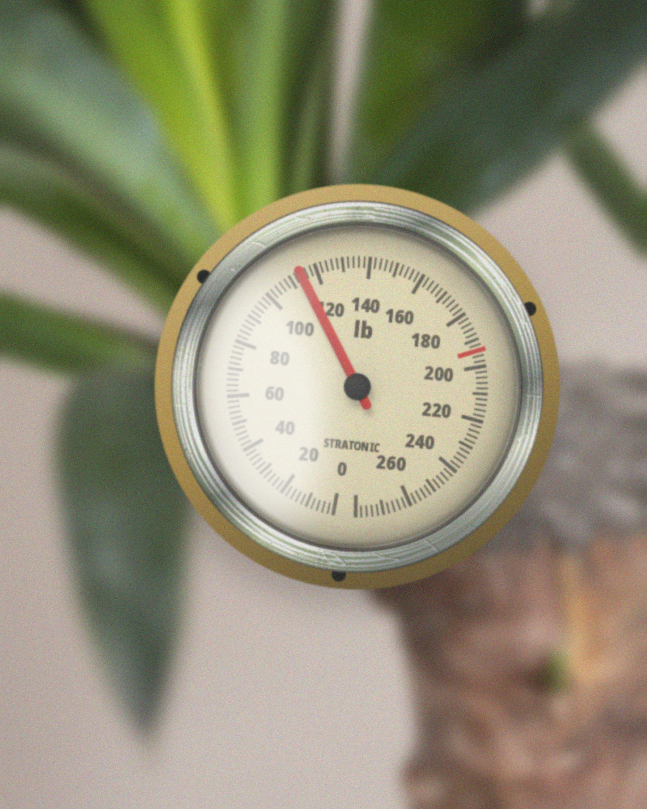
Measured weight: 114 (lb)
